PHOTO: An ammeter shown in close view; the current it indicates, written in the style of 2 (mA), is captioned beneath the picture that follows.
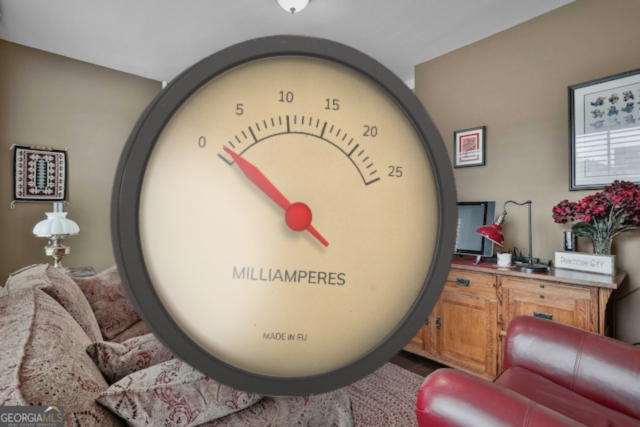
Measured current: 1 (mA)
